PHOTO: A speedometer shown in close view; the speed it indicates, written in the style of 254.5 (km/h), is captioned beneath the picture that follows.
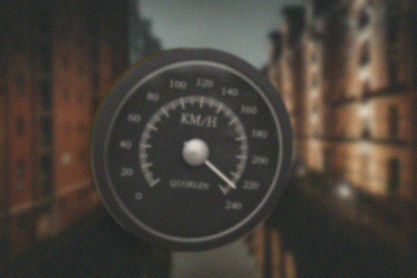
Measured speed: 230 (km/h)
